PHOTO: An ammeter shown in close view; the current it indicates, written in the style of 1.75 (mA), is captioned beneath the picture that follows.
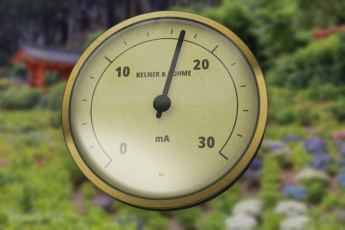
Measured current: 17 (mA)
